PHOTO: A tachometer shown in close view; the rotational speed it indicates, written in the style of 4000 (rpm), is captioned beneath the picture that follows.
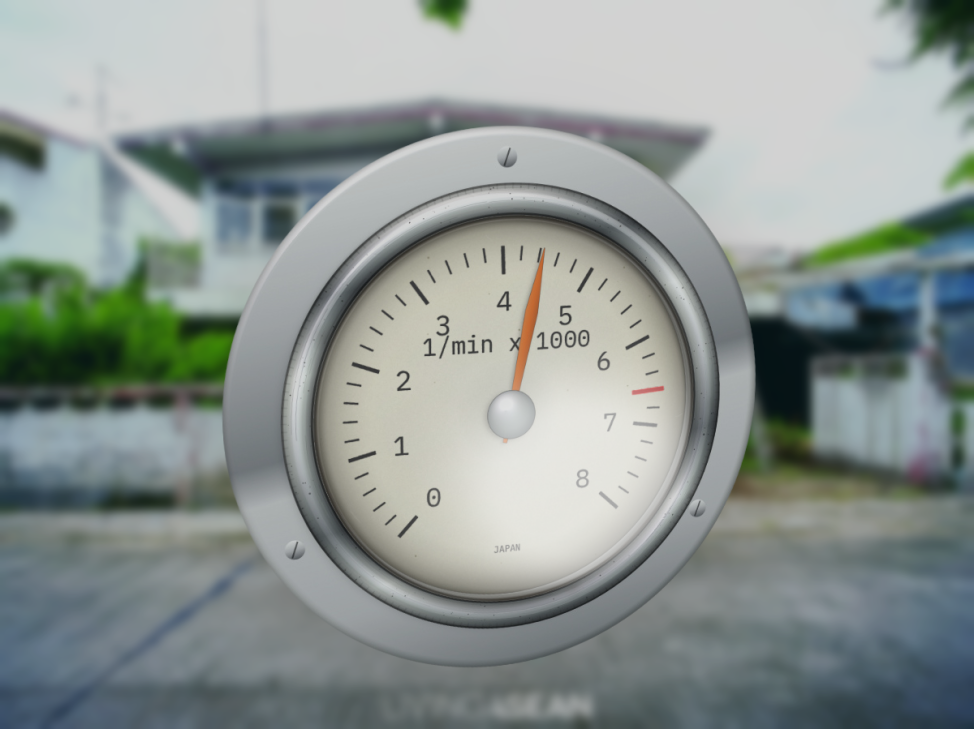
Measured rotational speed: 4400 (rpm)
